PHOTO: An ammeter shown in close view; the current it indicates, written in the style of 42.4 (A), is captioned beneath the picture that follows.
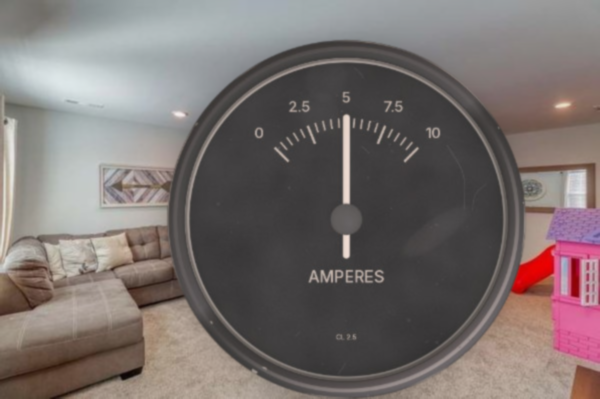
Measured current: 5 (A)
